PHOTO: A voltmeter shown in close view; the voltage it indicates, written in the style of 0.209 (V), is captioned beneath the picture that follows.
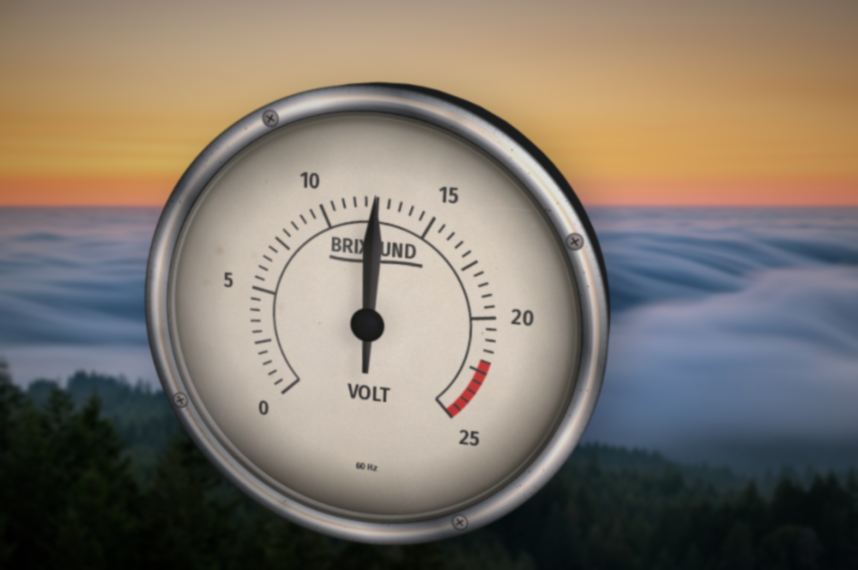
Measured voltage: 12.5 (V)
